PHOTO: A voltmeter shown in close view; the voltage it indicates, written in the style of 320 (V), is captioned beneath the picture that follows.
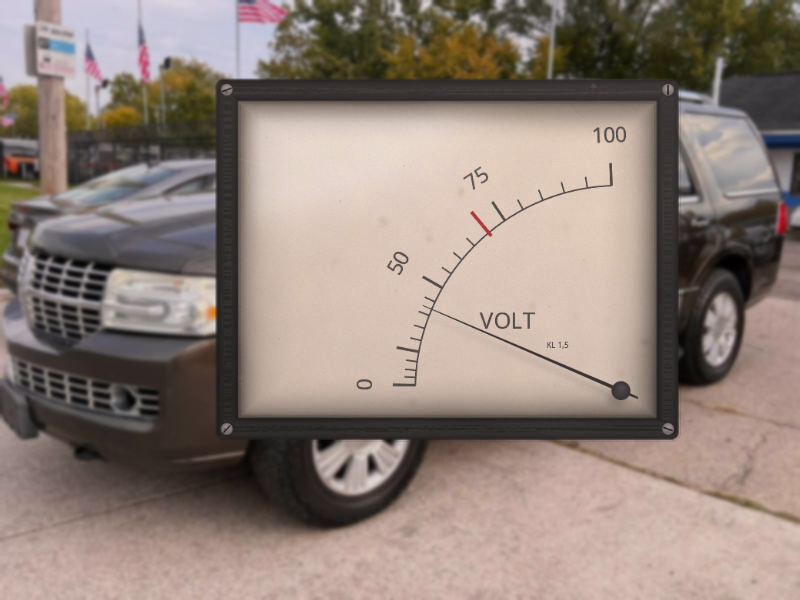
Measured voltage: 42.5 (V)
